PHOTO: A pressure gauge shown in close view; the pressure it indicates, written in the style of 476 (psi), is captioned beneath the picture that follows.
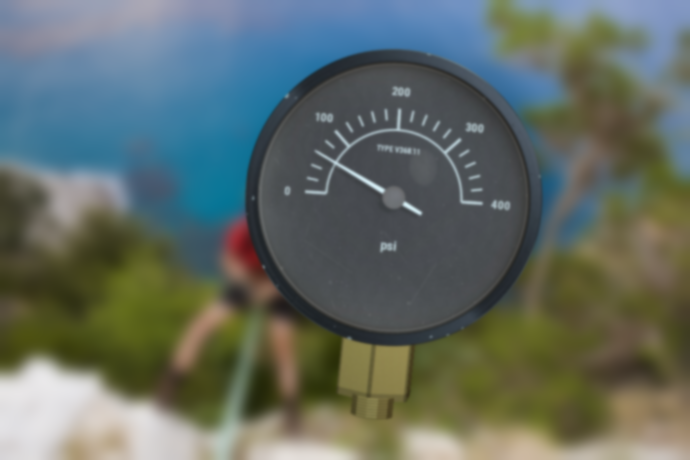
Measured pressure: 60 (psi)
